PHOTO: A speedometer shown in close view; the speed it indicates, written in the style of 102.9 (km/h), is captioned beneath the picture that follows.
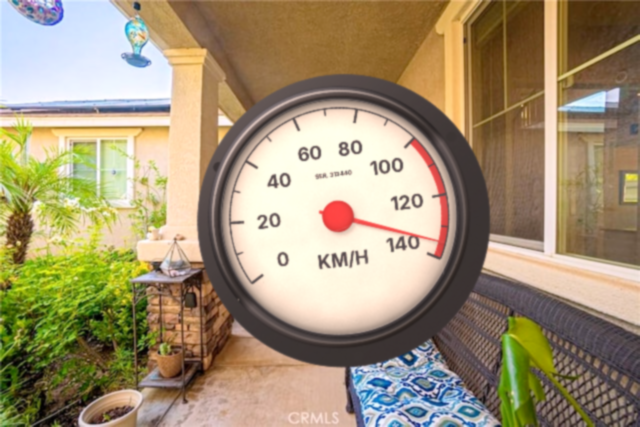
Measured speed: 135 (km/h)
